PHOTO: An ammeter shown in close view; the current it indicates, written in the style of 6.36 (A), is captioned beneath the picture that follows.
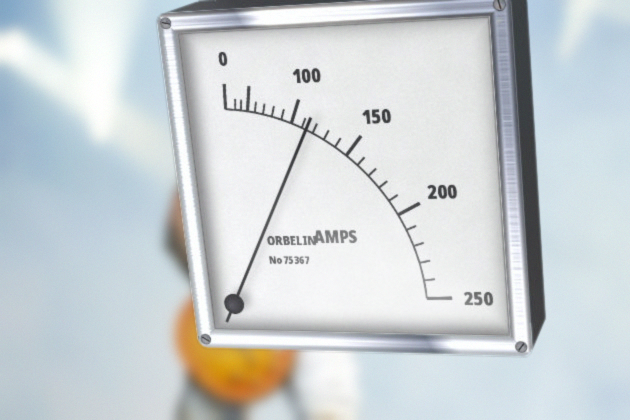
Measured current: 115 (A)
